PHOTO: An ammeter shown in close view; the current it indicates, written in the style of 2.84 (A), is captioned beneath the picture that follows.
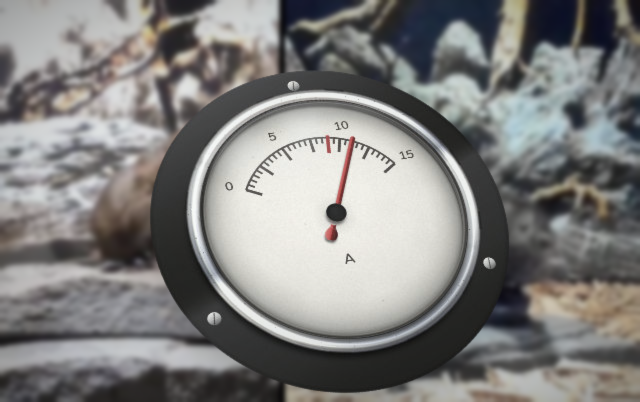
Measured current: 11 (A)
